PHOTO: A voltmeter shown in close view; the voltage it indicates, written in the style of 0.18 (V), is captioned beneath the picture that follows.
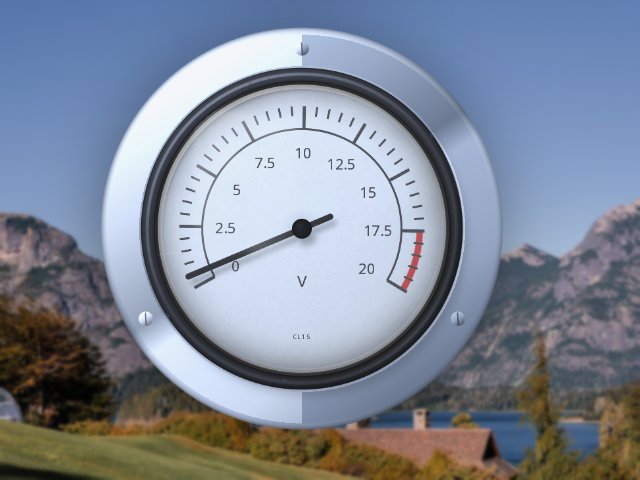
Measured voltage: 0.5 (V)
